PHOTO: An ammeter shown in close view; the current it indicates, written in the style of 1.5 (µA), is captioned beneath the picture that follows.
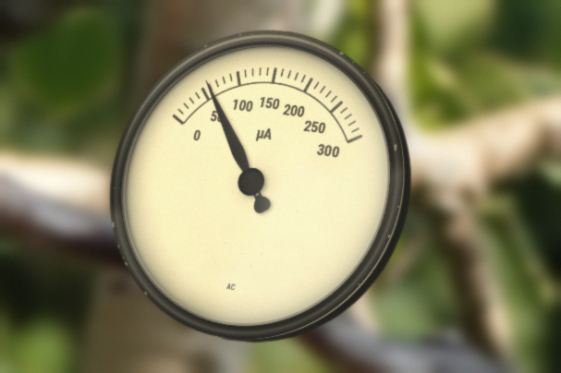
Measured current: 60 (µA)
